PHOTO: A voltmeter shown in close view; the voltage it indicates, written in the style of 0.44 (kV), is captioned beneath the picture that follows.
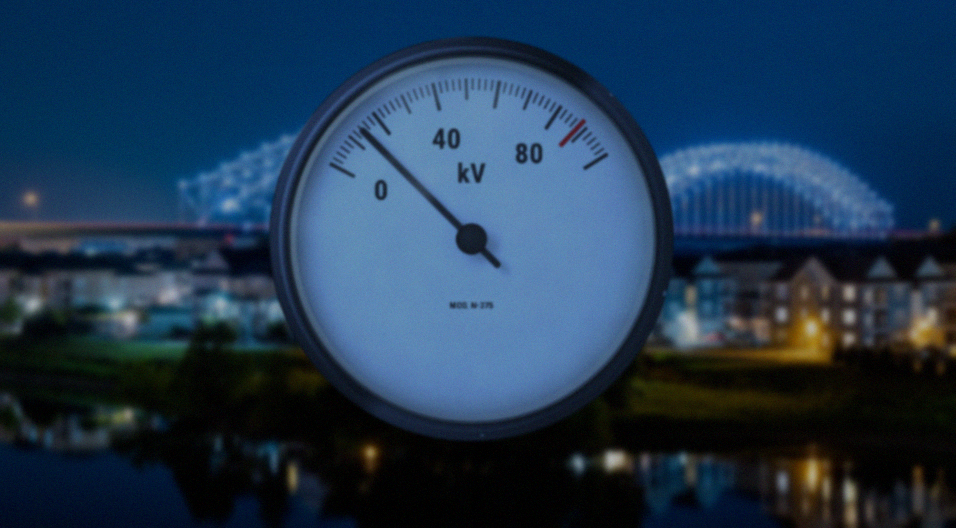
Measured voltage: 14 (kV)
